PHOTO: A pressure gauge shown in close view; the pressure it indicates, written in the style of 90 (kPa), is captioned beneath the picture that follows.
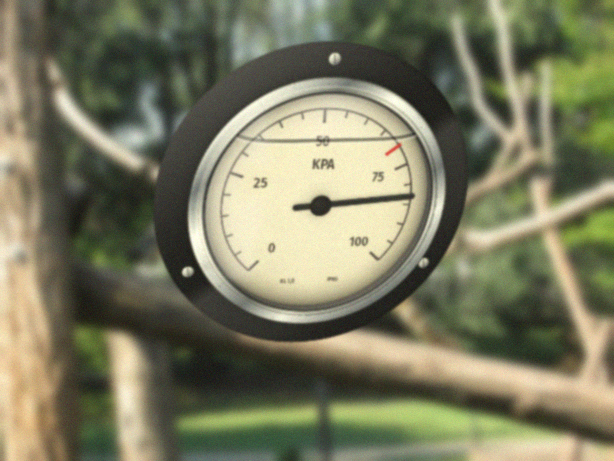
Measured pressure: 82.5 (kPa)
